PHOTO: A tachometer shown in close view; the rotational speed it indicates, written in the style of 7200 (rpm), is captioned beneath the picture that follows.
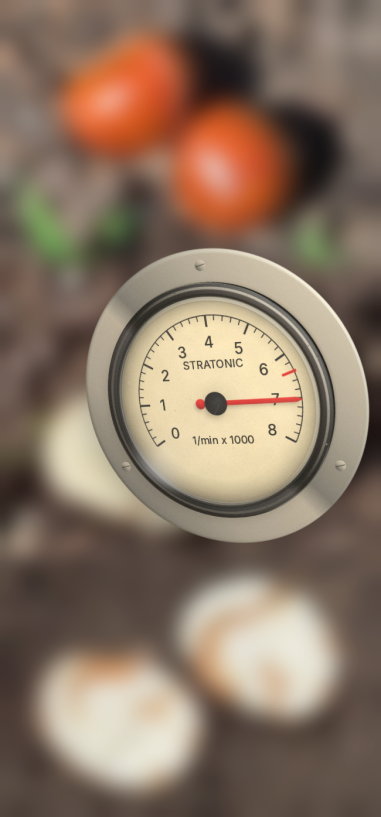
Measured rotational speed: 7000 (rpm)
